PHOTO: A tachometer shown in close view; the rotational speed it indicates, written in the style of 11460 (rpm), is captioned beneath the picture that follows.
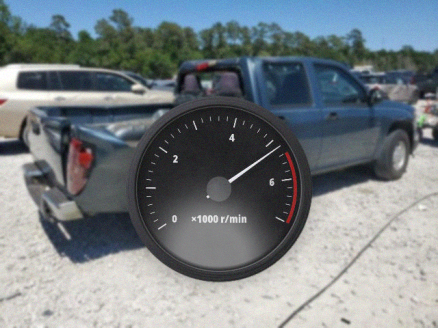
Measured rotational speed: 5200 (rpm)
